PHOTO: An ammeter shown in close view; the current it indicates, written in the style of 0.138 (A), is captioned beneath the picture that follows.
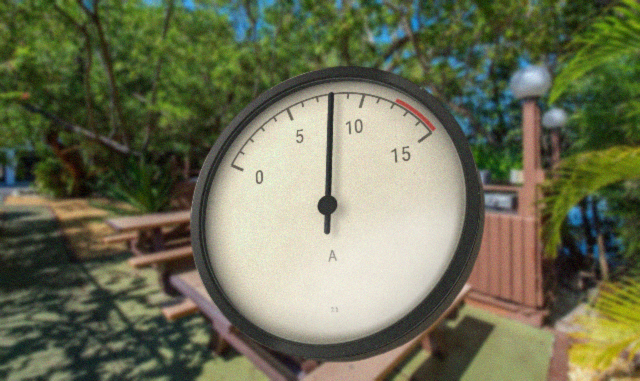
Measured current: 8 (A)
